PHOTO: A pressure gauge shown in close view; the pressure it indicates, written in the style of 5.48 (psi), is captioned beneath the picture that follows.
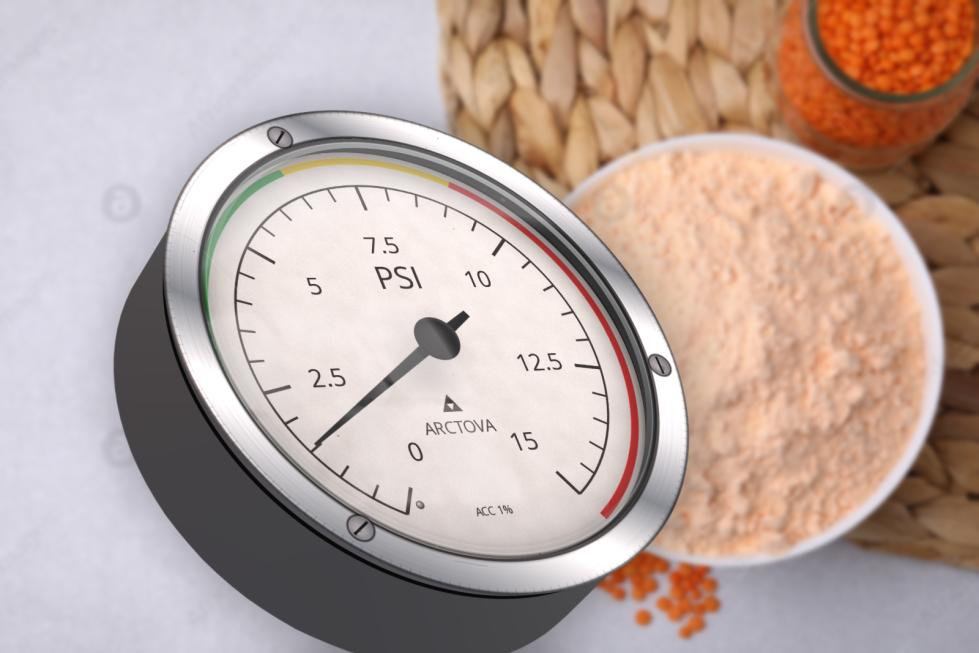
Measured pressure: 1.5 (psi)
